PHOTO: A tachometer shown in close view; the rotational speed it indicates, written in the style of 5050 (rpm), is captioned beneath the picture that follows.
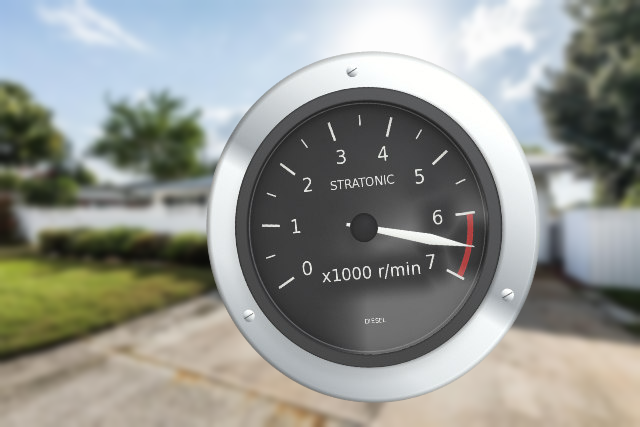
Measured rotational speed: 6500 (rpm)
